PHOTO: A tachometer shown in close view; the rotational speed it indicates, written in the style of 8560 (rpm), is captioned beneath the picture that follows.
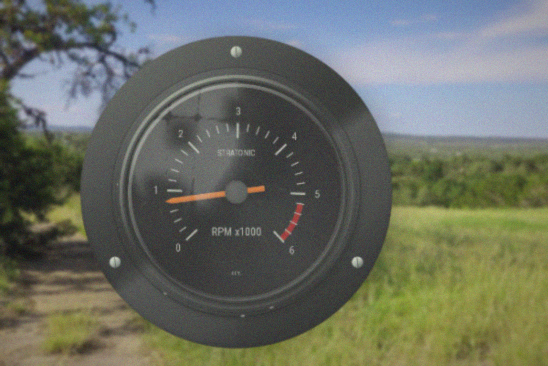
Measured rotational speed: 800 (rpm)
